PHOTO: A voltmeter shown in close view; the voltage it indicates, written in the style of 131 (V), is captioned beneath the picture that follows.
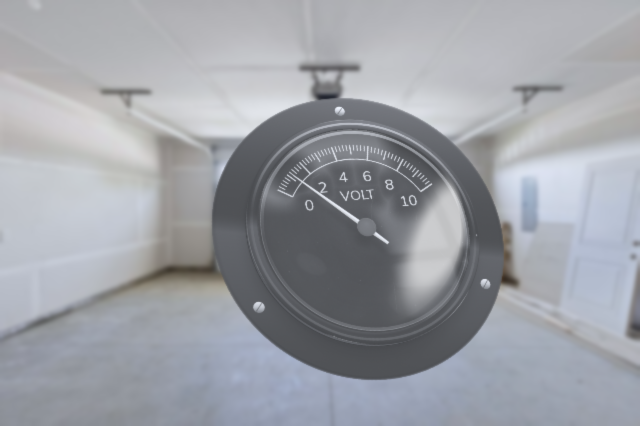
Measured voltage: 1 (V)
